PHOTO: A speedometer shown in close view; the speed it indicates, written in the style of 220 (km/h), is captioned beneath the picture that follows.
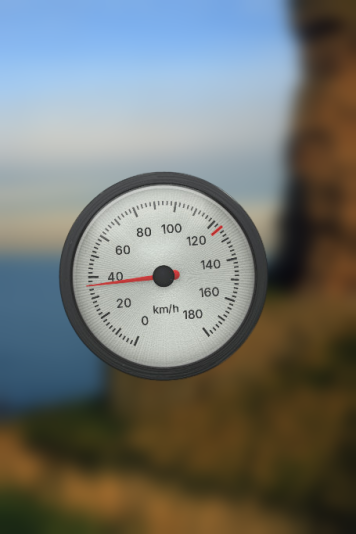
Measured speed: 36 (km/h)
